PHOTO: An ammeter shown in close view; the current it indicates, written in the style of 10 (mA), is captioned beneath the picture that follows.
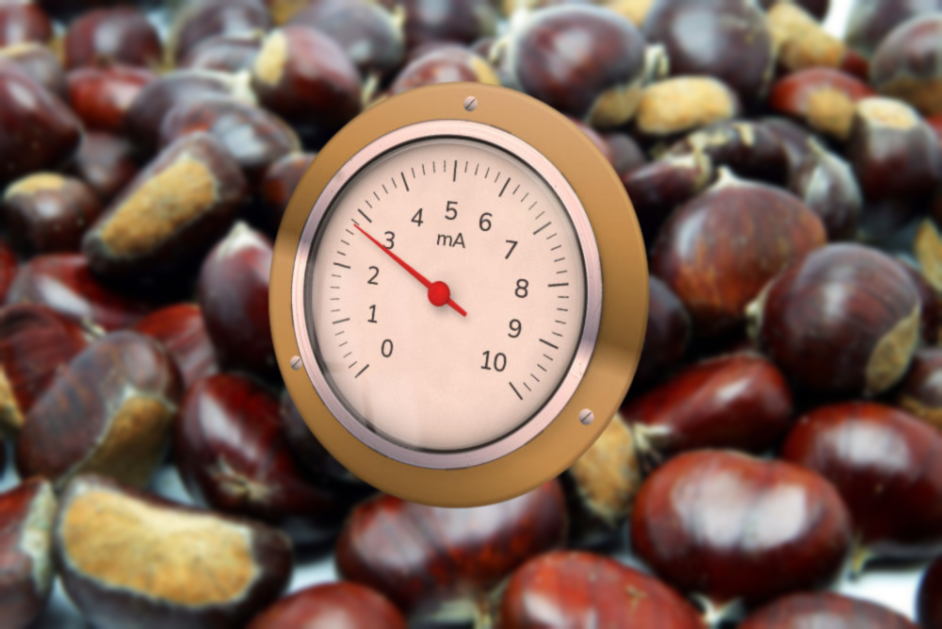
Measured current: 2.8 (mA)
